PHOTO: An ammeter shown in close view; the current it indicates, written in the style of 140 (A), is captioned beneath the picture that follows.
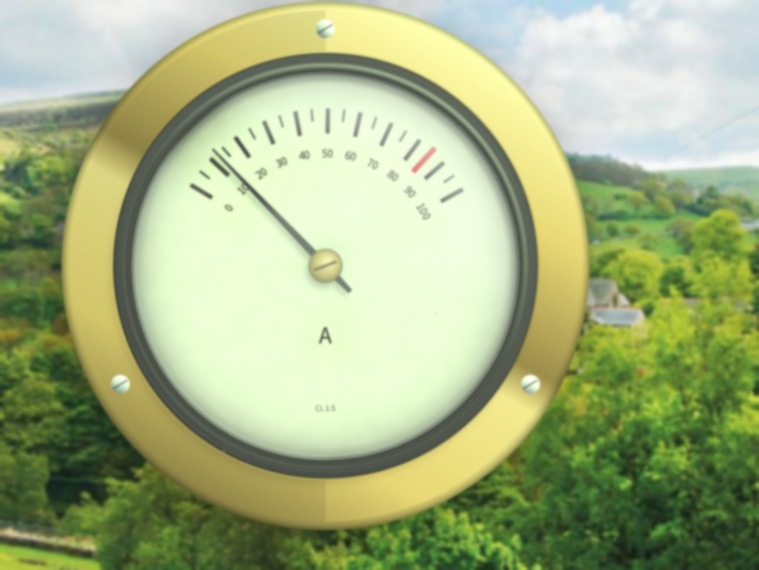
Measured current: 12.5 (A)
